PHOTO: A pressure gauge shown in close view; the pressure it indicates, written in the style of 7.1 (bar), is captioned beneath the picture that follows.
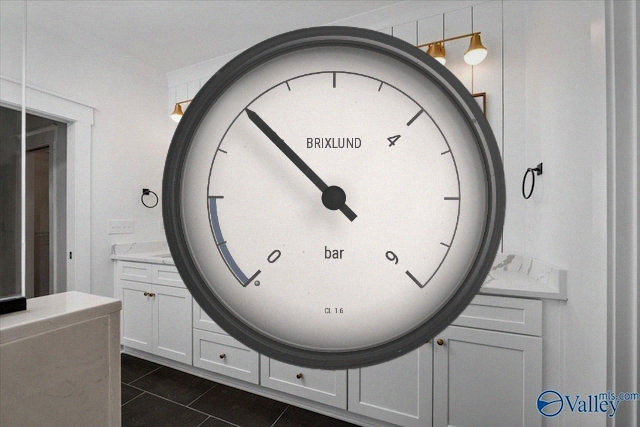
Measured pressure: 2 (bar)
